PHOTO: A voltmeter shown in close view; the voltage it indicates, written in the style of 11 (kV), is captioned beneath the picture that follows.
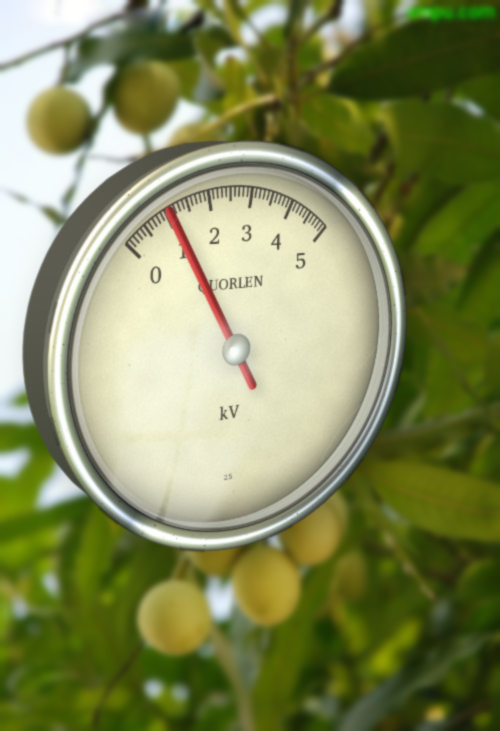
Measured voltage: 1 (kV)
